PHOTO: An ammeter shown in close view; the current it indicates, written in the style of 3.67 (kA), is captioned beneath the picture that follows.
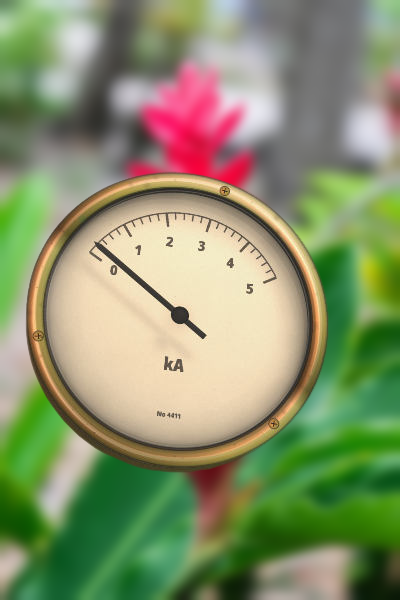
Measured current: 0.2 (kA)
